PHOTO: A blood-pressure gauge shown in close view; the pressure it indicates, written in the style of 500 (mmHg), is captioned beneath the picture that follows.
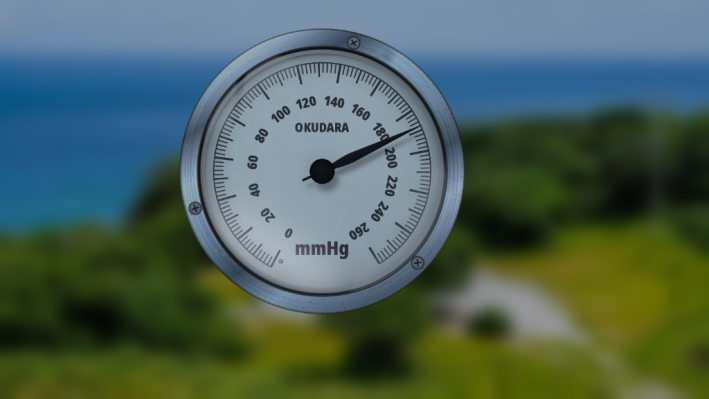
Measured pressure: 188 (mmHg)
